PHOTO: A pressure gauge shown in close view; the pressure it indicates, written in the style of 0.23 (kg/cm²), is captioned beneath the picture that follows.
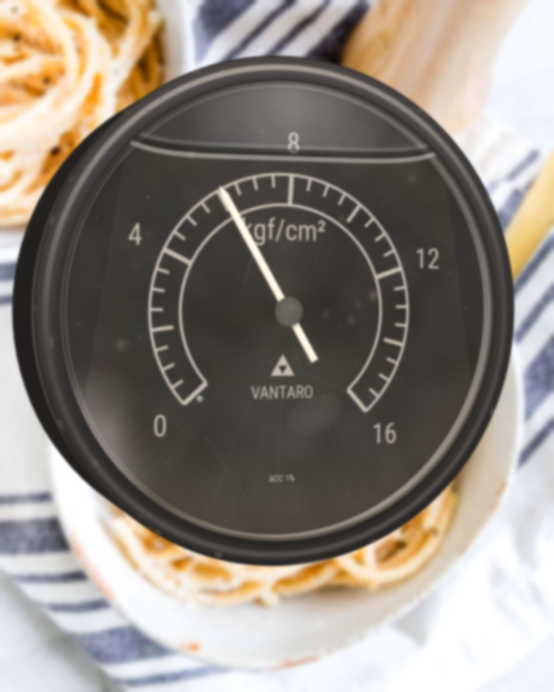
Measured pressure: 6 (kg/cm²)
